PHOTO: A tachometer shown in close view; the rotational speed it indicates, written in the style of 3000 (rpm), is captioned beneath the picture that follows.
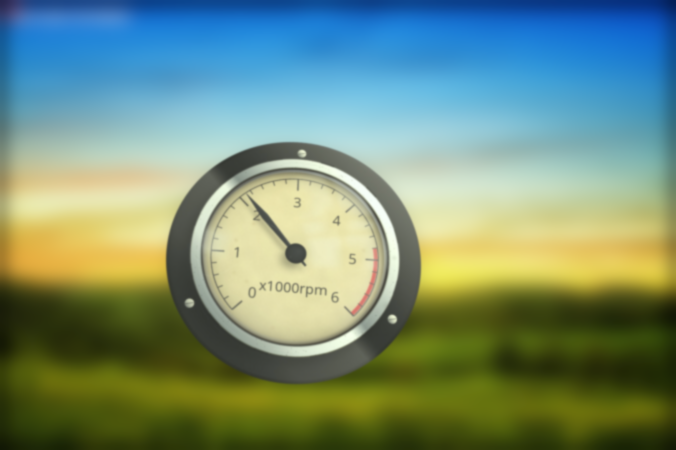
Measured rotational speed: 2100 (rpm)
